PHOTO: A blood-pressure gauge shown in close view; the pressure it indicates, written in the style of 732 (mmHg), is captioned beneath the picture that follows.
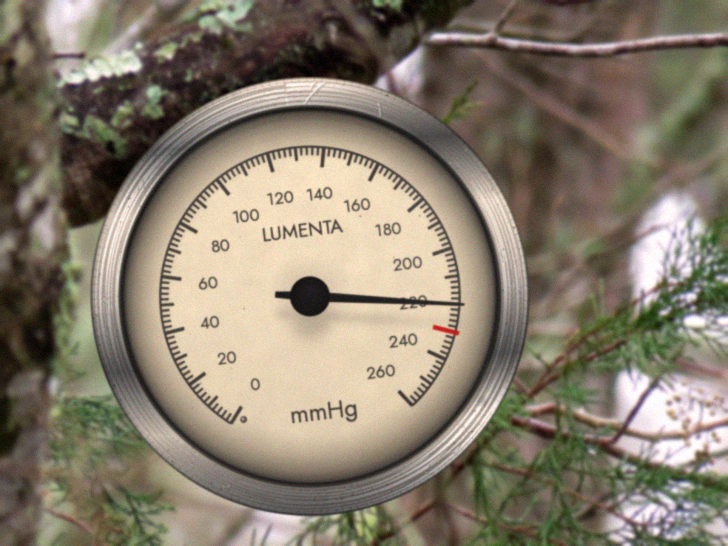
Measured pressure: 220 (mmHg)
